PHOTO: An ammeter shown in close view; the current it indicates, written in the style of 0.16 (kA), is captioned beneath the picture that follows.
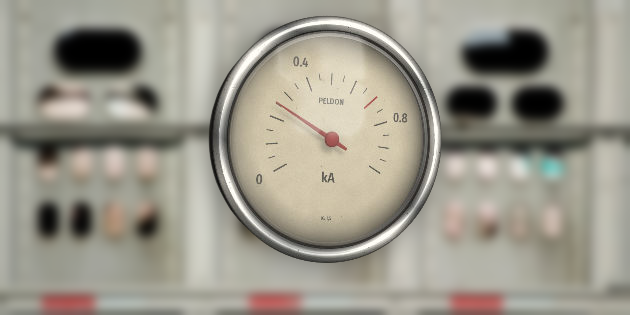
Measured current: 0.25 (kA)
